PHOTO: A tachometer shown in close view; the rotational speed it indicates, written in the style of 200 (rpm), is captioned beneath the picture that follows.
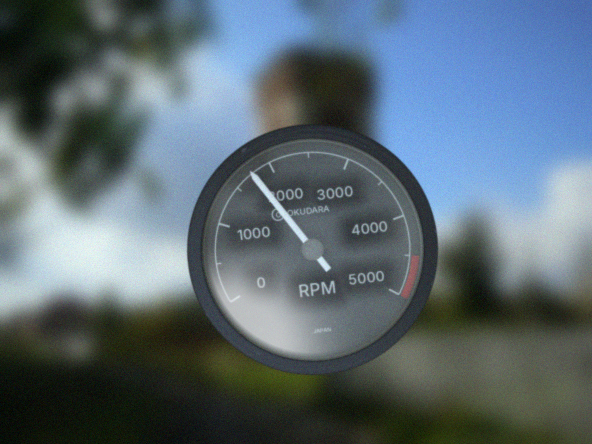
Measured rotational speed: 1750 (rpm)
